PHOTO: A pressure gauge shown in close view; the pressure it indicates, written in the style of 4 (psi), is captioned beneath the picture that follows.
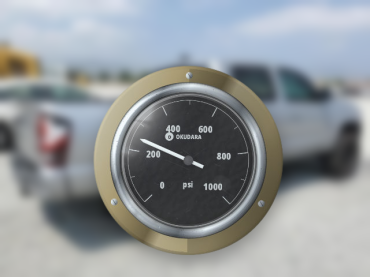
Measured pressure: 250 (psi)
